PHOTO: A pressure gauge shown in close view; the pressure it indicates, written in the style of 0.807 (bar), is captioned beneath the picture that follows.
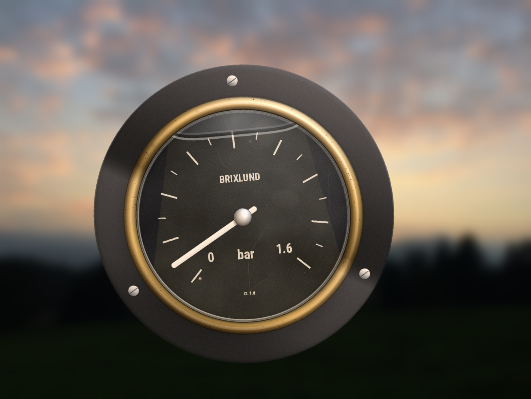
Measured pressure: 0.1 (bar)
